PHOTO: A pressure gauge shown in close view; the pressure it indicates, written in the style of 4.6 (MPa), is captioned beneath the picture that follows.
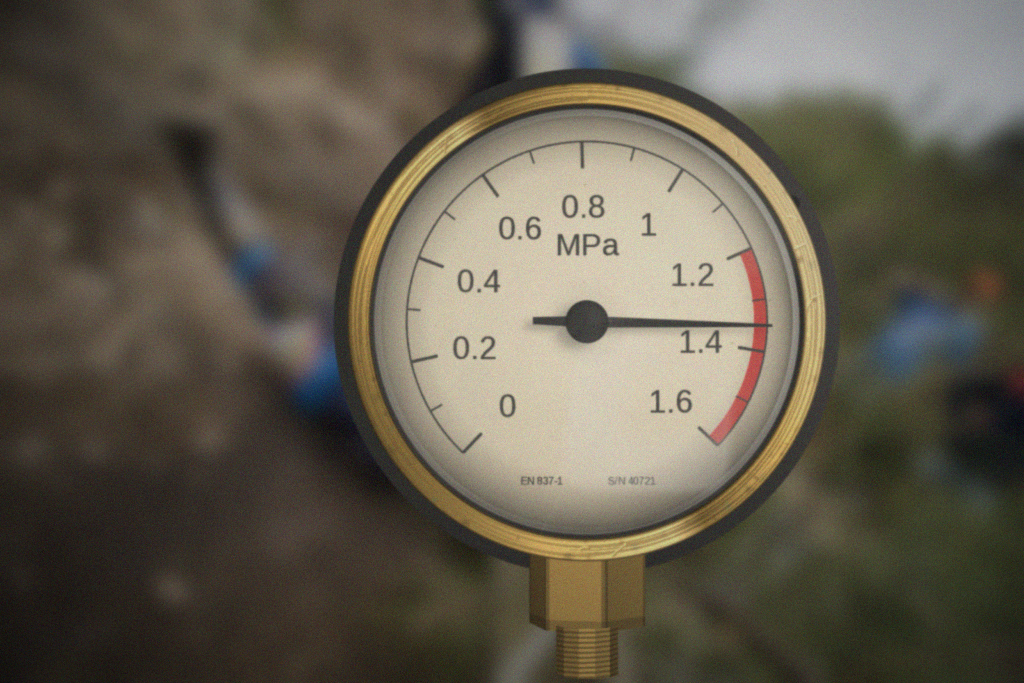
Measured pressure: 1.35 (MPa)
